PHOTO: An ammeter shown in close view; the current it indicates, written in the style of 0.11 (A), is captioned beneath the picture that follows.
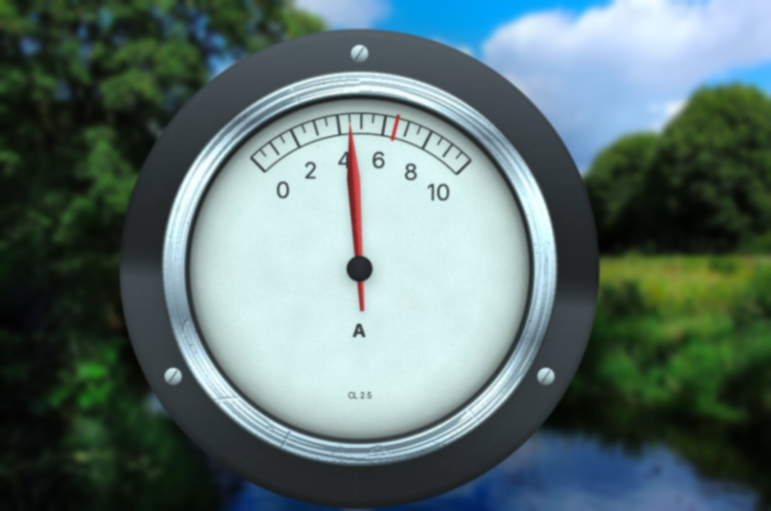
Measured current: 4.5 (A)
